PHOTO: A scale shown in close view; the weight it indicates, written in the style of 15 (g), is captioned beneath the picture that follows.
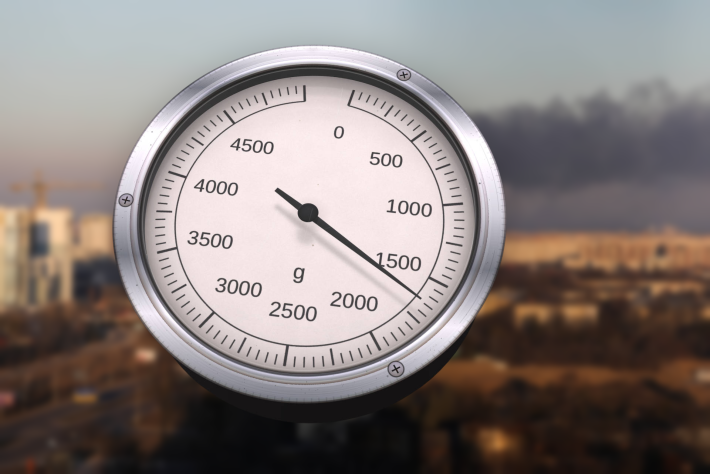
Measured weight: 1650 (g)
